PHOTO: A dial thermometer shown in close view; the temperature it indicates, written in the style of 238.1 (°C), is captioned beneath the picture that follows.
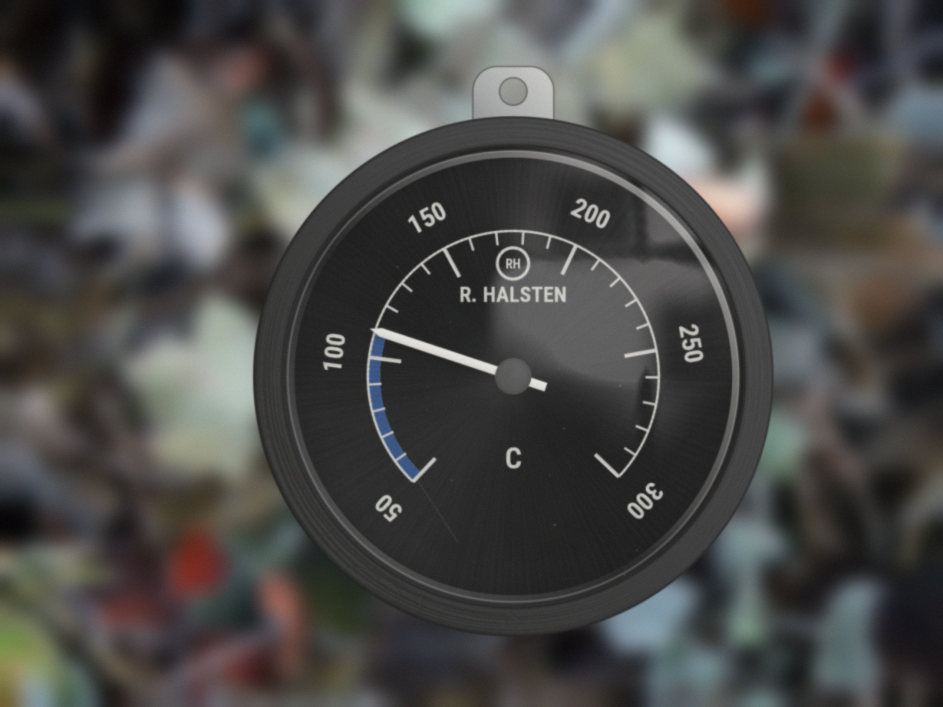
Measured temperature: 110 (°C)
